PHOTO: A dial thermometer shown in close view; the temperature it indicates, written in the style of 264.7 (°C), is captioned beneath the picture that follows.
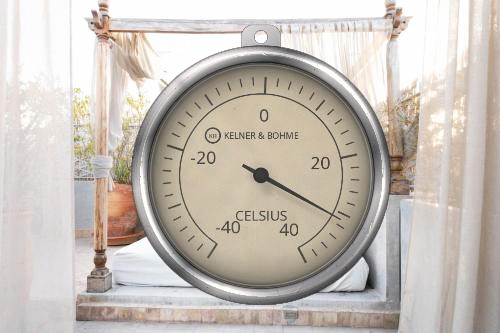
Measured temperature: 31 (°C)
